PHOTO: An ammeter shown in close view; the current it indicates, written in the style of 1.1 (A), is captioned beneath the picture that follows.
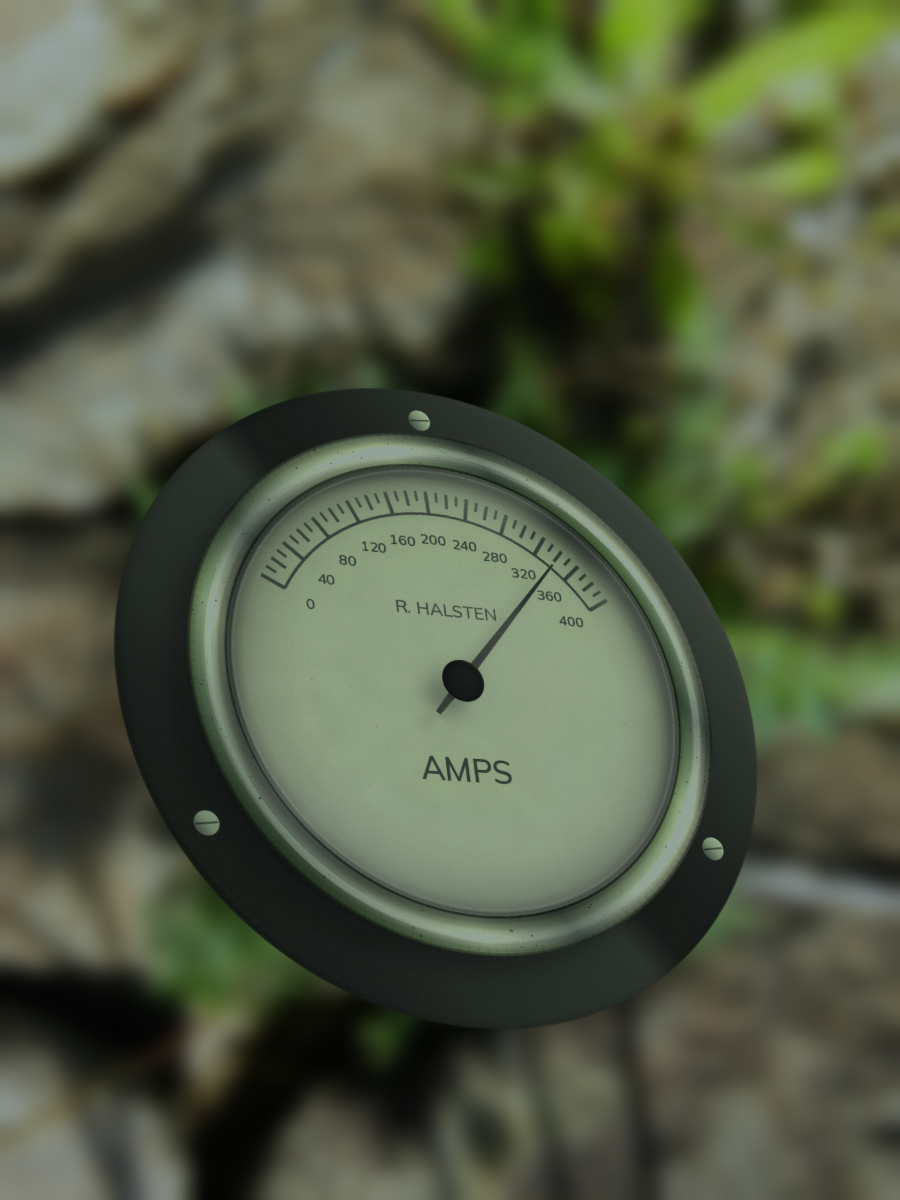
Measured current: 340 (A)
